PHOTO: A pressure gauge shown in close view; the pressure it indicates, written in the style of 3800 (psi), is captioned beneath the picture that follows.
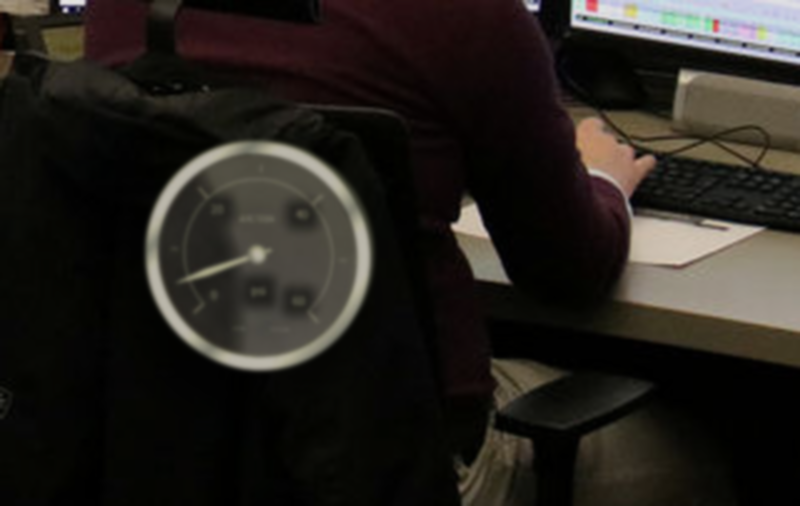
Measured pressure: 5 (psi)
